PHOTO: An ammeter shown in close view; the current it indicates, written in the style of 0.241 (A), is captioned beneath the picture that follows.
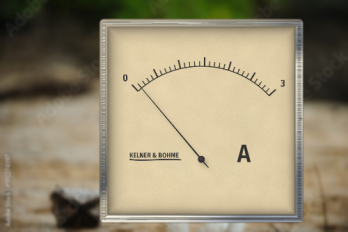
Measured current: 0.1 (A)
